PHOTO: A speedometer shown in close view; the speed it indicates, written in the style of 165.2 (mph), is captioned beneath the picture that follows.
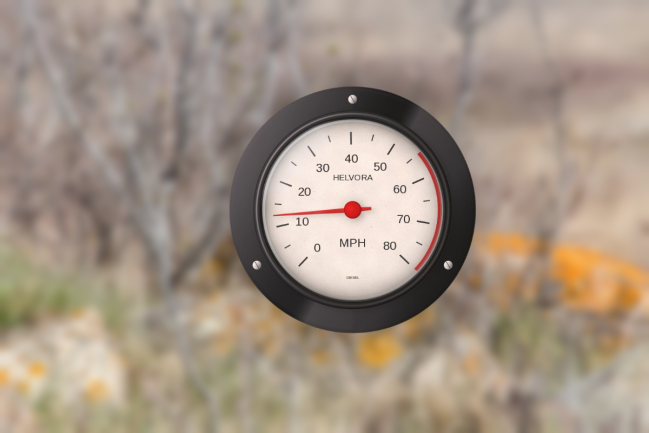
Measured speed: 12.5 (mph)
